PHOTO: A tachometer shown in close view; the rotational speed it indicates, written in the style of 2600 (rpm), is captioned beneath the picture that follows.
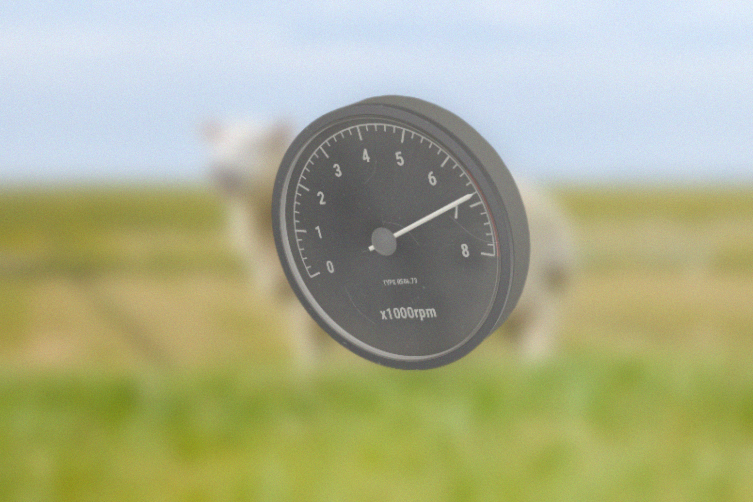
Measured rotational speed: 6800 (rpm)
